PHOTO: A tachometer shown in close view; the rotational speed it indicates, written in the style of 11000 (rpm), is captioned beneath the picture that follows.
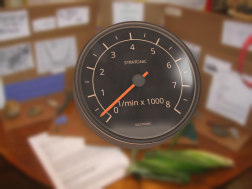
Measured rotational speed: 250 (rpm)
